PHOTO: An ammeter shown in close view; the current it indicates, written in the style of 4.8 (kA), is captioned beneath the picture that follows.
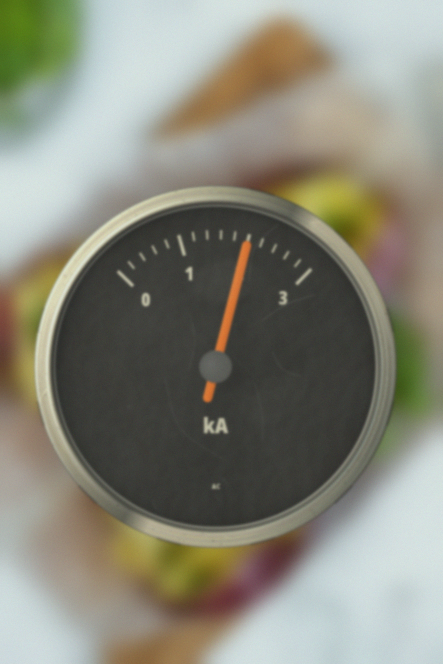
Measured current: 2 (kA)
